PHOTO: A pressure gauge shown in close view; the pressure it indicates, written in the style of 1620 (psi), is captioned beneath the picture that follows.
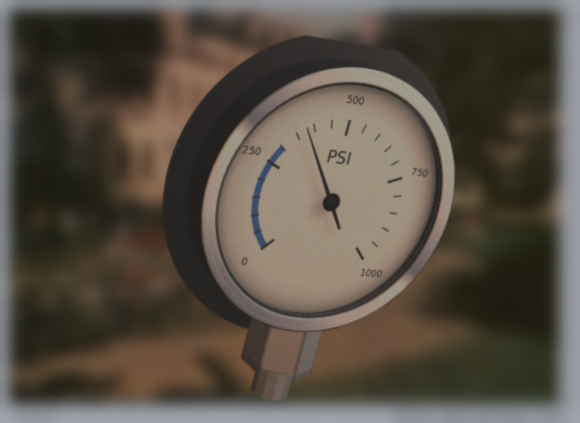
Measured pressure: 375 (psi)
